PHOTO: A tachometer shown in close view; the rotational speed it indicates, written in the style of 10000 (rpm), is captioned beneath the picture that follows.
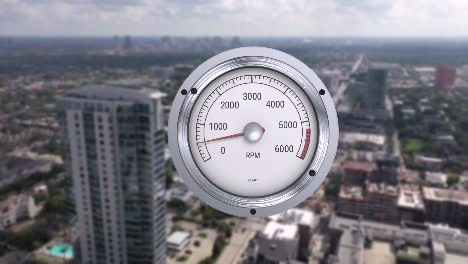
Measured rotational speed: 500 (rpm)
